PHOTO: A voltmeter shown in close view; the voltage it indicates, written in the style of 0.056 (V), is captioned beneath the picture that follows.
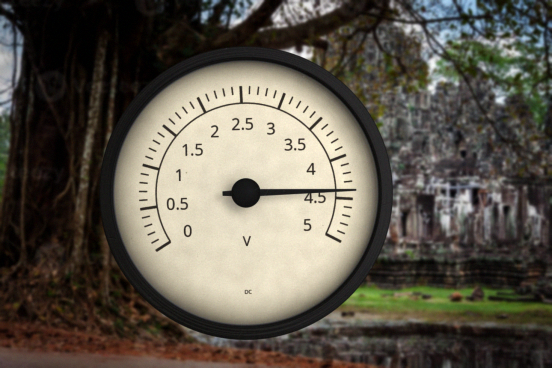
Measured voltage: 4.4 (V)
